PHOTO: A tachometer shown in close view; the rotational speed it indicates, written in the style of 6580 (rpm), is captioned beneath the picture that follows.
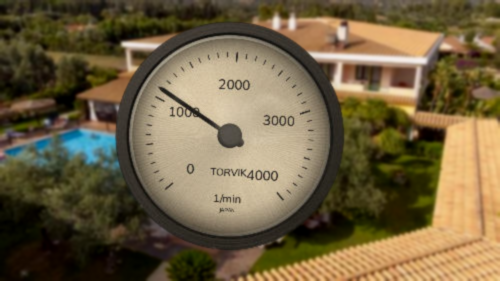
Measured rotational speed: 1100 (rpm)
